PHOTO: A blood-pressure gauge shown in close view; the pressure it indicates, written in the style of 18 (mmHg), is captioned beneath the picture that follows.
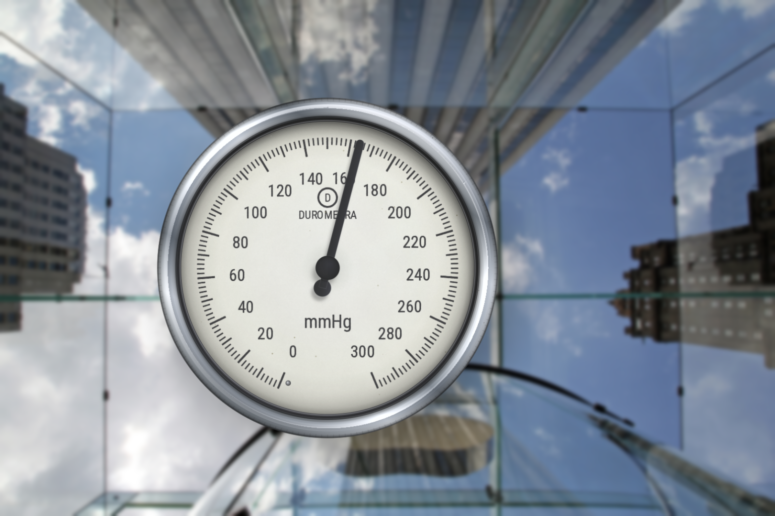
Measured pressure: 164 (mmHg)
